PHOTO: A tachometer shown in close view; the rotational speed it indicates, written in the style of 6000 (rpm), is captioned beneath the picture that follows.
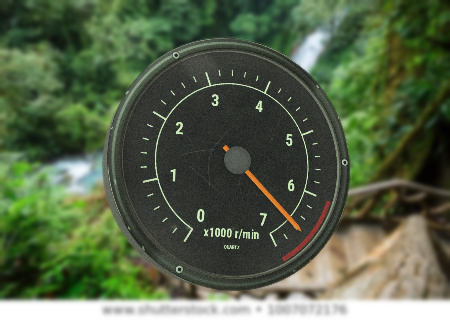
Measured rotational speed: 6600 (rpm)
